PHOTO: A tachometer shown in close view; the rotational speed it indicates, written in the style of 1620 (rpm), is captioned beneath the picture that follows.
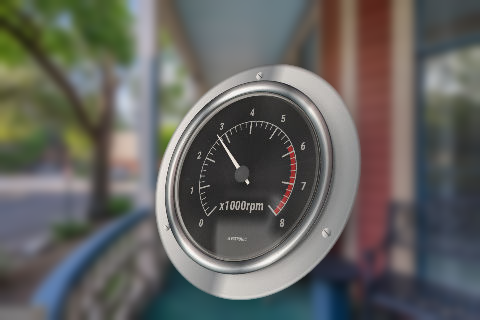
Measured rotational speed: 2800 (rpm)
